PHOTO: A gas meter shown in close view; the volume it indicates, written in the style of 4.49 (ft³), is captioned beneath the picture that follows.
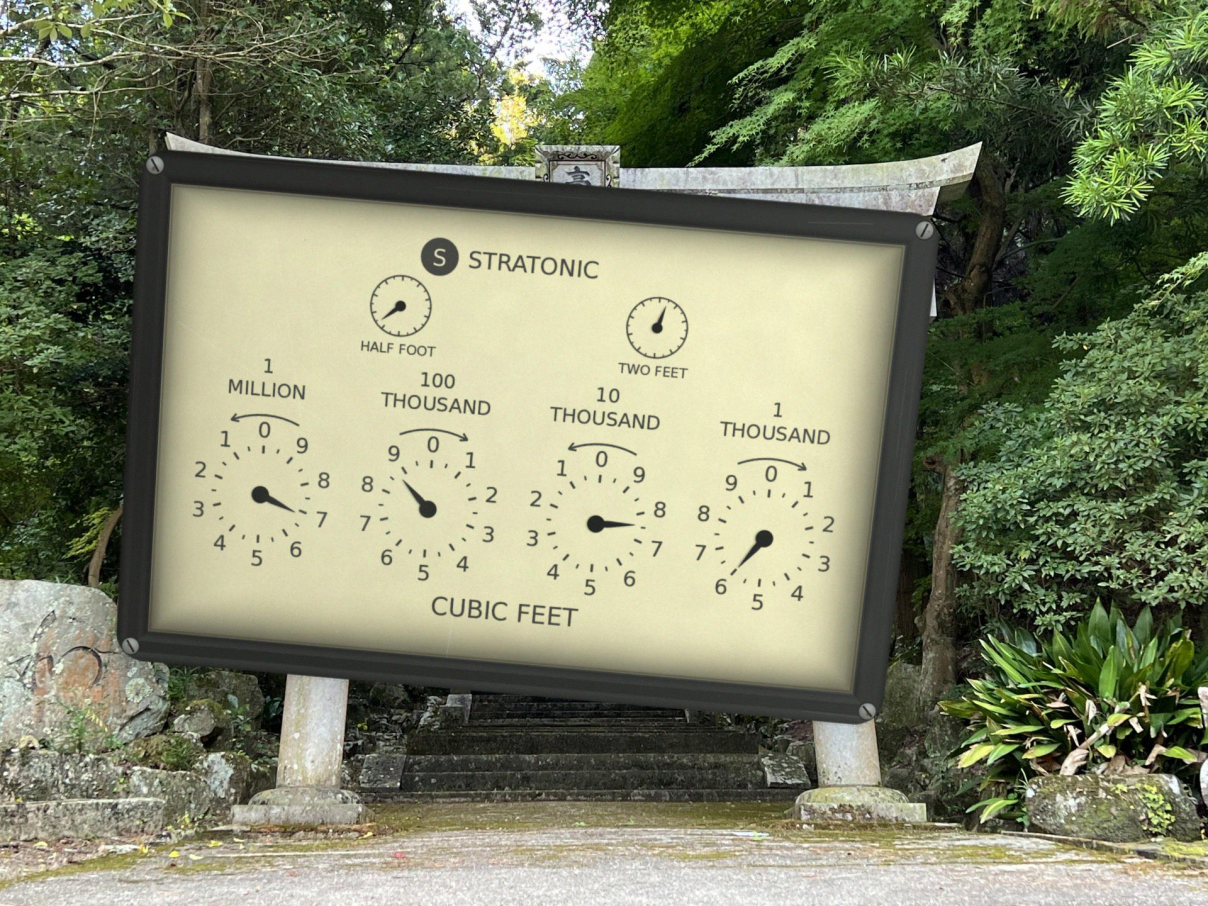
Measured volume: 687600 (ft³)
